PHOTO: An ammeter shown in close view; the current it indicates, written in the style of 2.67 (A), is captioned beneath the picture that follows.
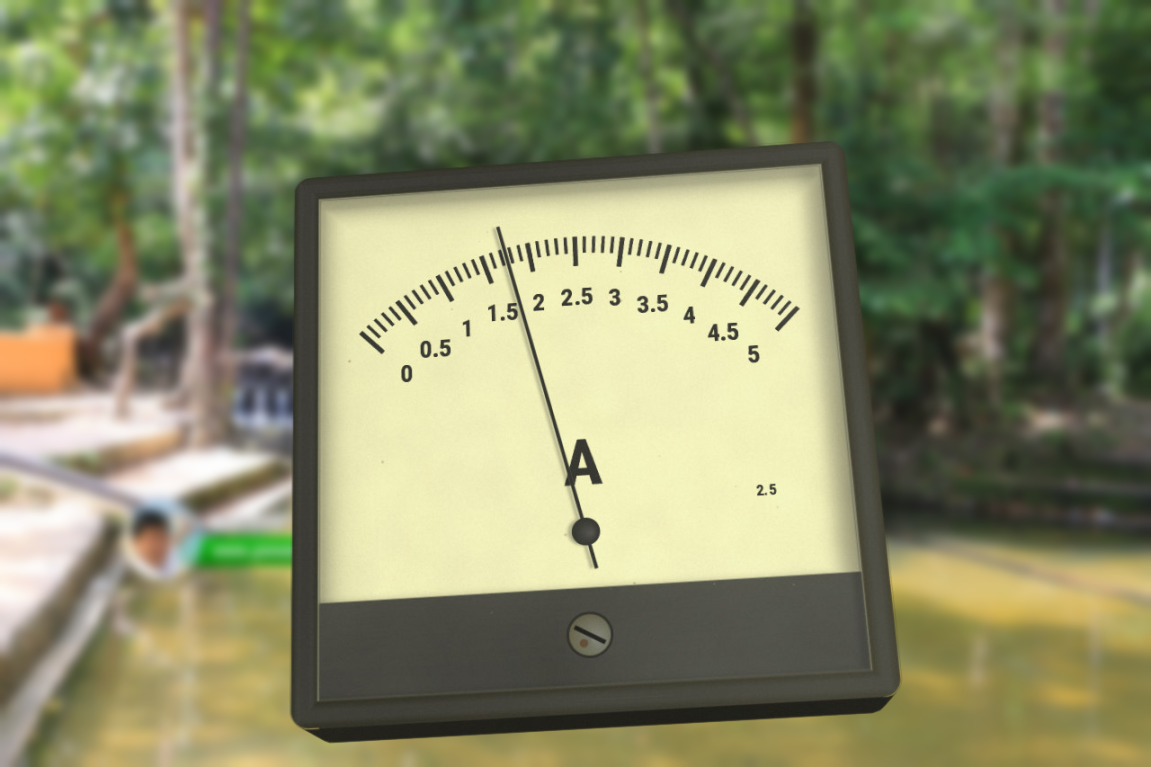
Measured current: 1.75 (A)
